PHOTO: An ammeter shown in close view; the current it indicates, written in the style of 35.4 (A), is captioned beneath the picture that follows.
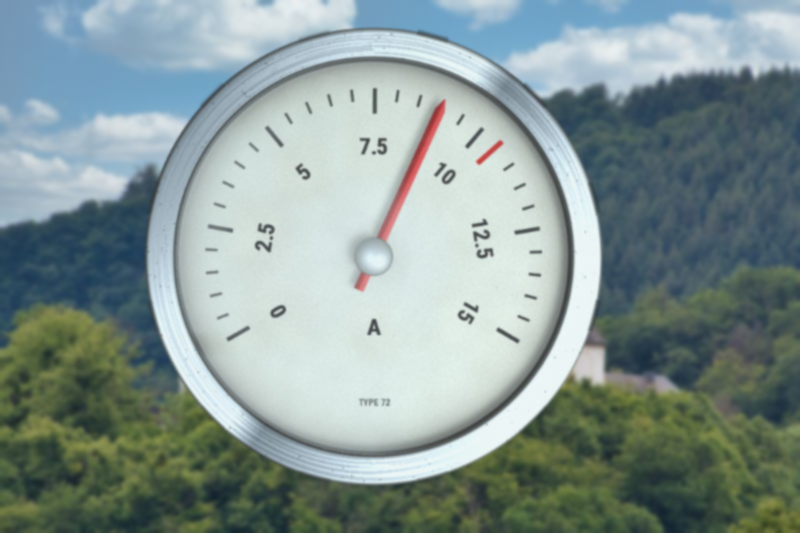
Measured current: 9 (A)
